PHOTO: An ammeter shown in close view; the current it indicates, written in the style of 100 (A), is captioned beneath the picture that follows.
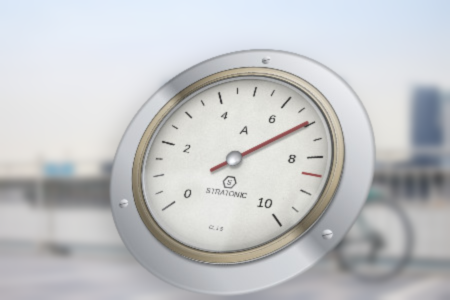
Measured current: 7 (A)
